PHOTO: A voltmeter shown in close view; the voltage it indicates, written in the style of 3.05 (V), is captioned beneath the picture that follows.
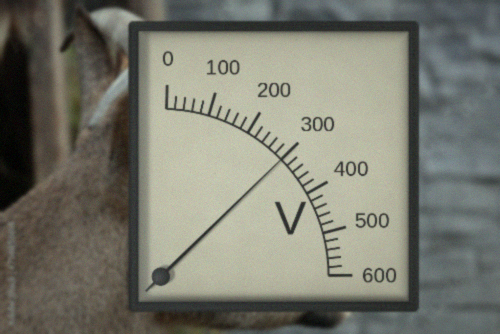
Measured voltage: 300 (V)
